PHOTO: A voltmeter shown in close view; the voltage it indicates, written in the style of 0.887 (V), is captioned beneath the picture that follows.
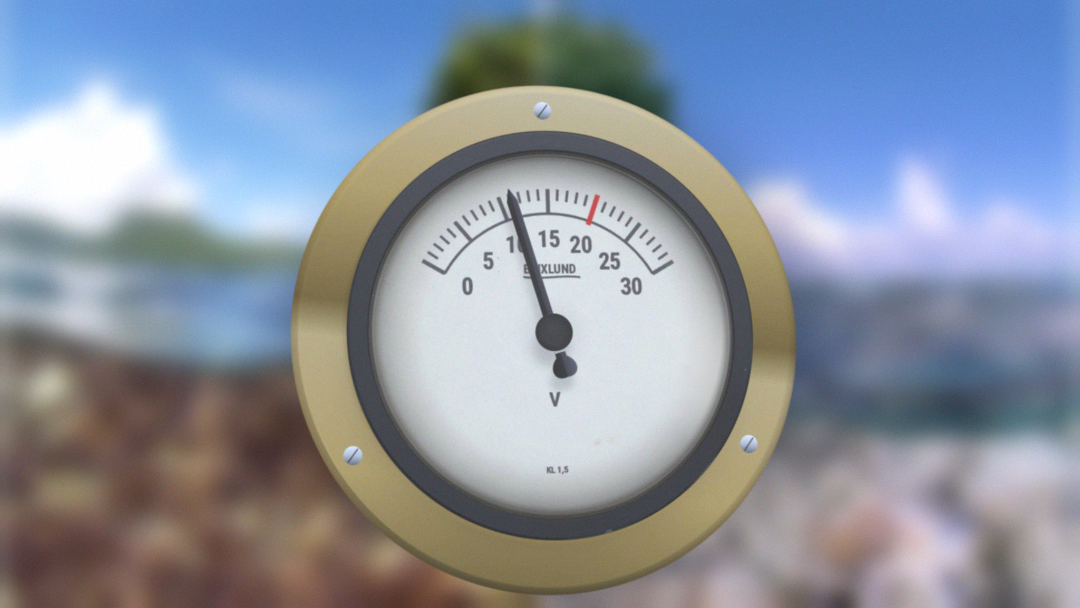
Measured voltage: 11 (V)
